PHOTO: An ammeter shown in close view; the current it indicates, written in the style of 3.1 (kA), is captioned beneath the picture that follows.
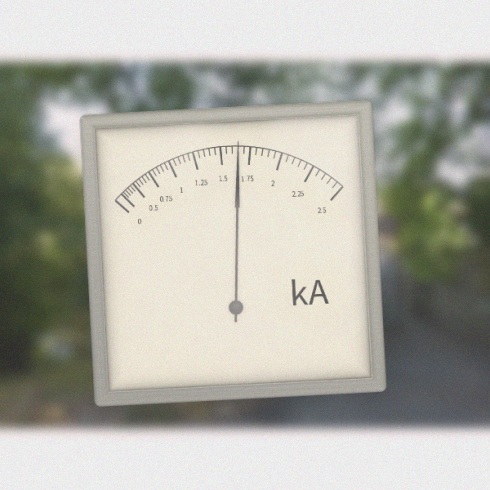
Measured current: 1.65 (kA)
